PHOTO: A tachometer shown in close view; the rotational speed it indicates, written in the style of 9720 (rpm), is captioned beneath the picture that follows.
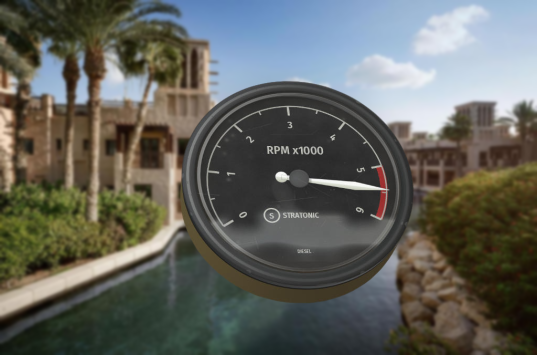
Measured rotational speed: 5500 (rpm)
